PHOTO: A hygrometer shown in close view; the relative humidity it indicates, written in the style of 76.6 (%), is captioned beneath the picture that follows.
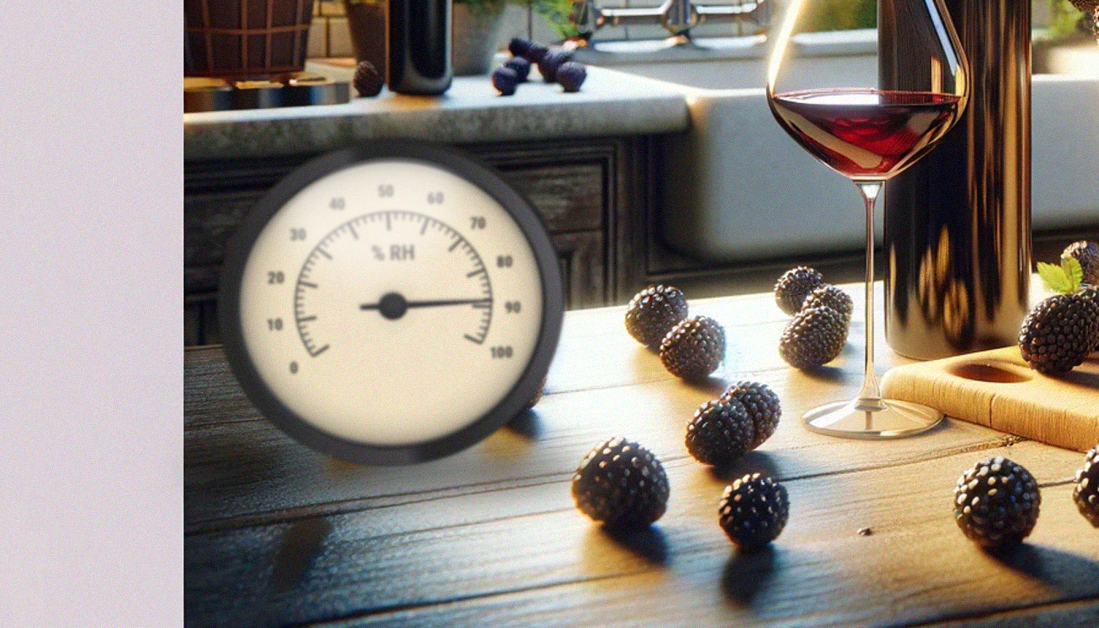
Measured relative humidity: 88 (%)
